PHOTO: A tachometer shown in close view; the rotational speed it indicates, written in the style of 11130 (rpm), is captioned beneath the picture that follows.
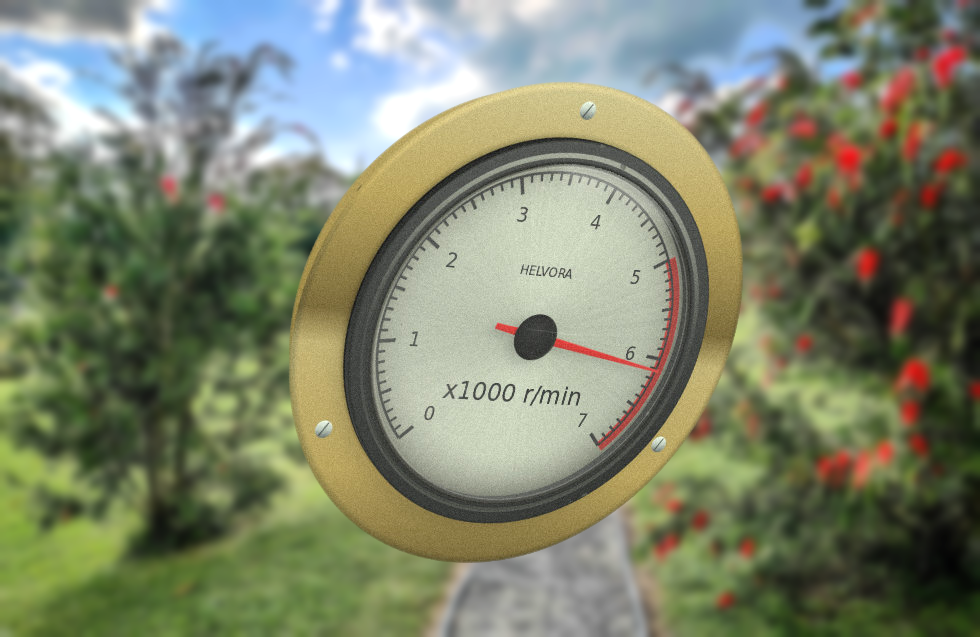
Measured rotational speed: 6100 (rpm)
